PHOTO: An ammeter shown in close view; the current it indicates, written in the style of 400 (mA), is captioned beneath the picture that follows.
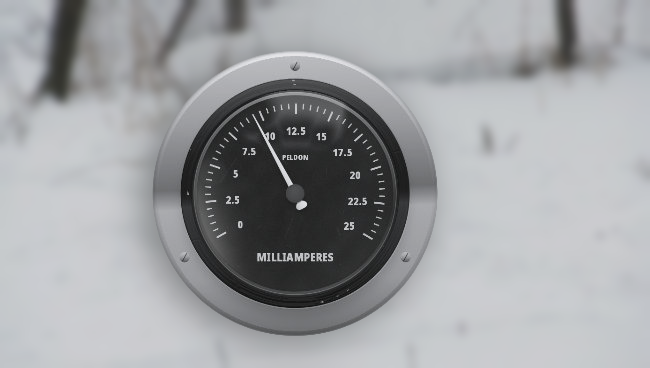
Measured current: 9.5 (mA)
